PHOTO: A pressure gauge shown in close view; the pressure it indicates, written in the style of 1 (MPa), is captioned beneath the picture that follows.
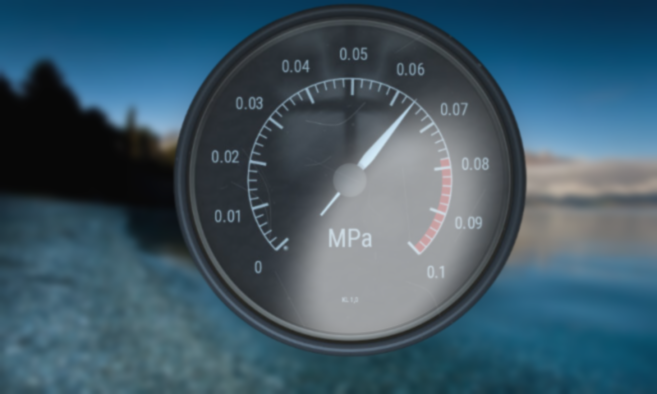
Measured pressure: 0.064 (MPa)
